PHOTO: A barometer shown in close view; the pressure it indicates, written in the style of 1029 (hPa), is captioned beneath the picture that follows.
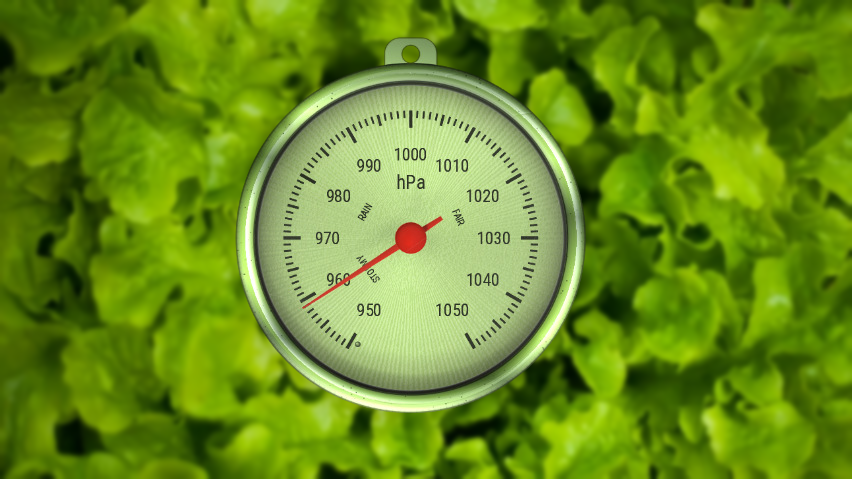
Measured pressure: 959 (hPa)
